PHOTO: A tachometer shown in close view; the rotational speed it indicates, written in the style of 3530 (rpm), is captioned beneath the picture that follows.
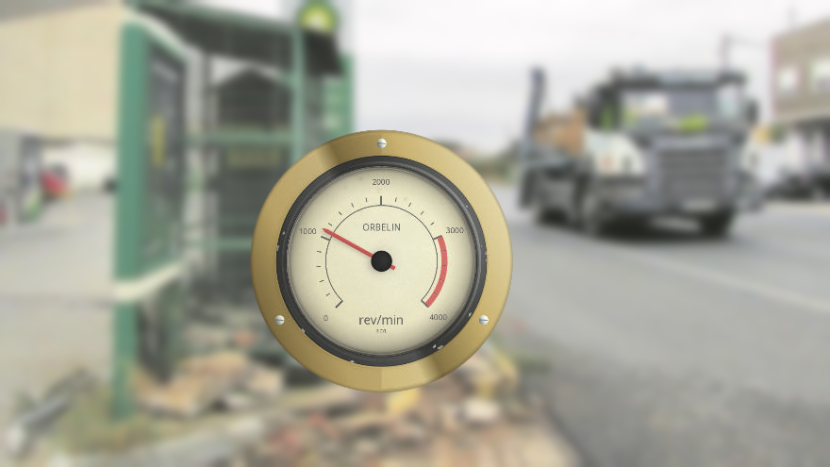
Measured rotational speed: 1100 (rpm)
